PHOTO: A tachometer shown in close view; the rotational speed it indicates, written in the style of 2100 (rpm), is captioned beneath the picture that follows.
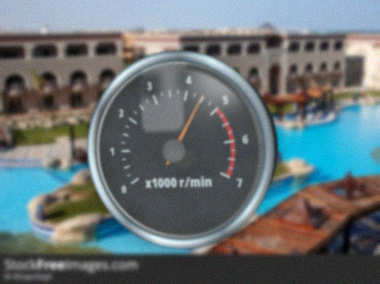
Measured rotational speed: 4500 (rpm)
